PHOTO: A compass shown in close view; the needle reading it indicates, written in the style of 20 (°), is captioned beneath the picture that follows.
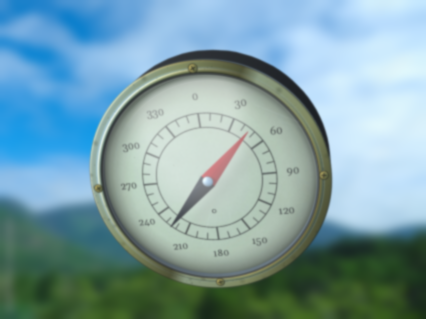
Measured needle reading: 45 (°)
